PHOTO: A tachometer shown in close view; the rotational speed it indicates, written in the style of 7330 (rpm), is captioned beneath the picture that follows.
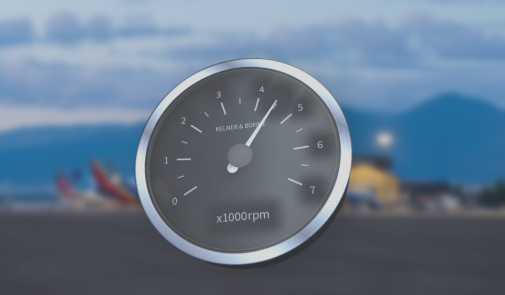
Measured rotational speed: 4500 (rpm)
